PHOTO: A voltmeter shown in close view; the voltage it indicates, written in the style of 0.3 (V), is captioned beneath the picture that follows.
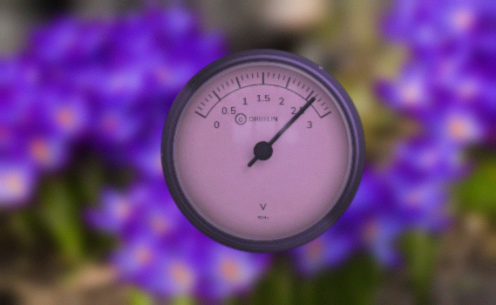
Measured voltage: 2.6 (V)
